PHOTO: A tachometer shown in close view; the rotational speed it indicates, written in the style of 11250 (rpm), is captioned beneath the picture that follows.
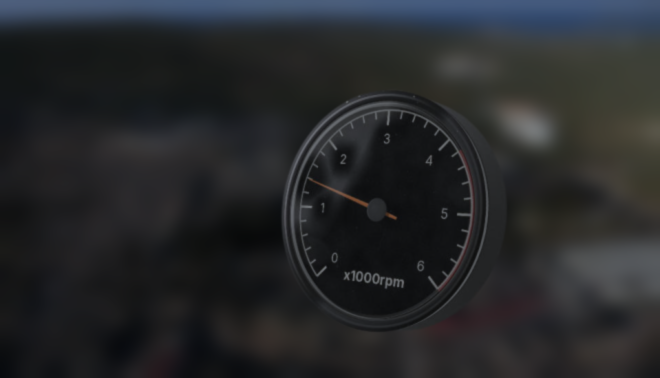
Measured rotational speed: 1400 (rpm)
